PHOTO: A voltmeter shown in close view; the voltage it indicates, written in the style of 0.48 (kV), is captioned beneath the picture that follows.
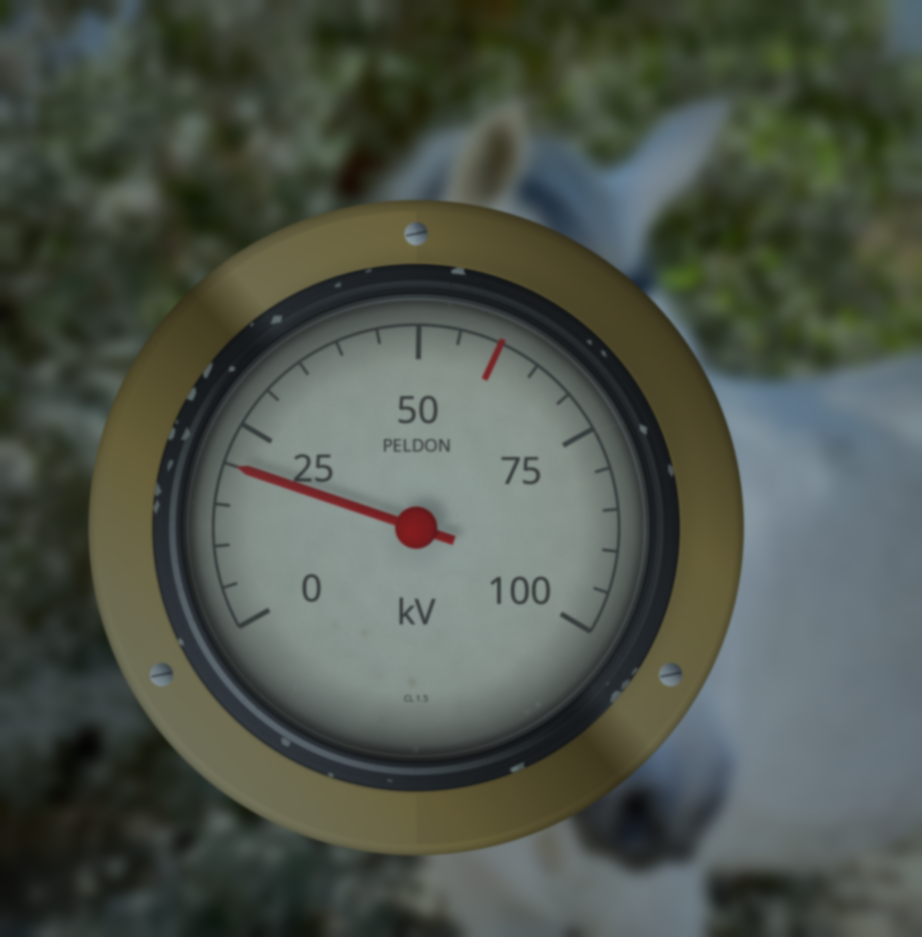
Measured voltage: 20 (kV)
